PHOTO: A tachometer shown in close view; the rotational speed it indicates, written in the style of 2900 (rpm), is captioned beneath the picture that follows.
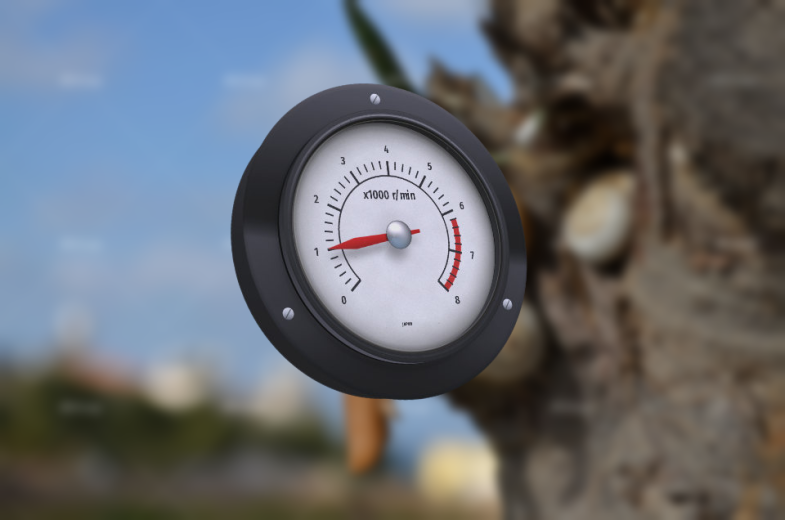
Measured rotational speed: 1000 (rpm)
